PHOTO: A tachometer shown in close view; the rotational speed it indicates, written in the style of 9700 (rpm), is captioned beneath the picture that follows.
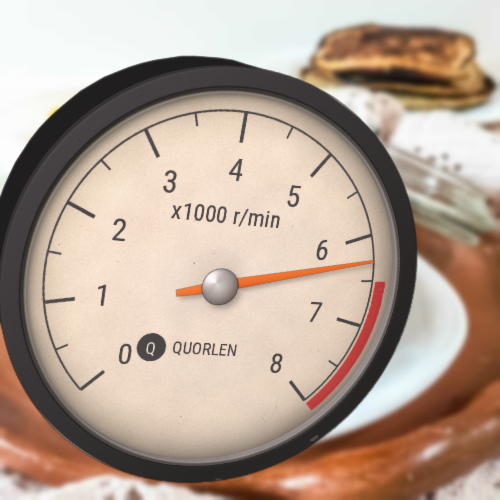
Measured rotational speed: 6250 (rpm)
